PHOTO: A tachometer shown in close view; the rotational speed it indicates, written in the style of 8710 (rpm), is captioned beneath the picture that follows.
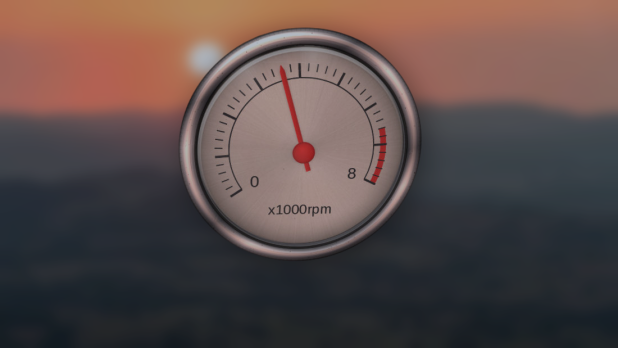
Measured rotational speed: 3600 (rpm)
